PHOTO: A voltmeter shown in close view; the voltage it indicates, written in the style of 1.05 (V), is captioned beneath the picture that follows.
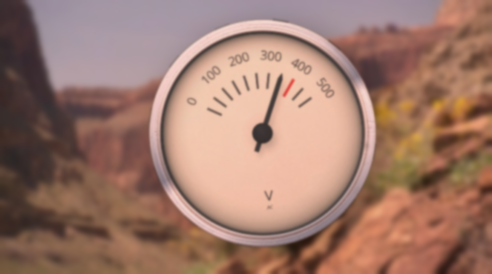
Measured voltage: 350 (V)
